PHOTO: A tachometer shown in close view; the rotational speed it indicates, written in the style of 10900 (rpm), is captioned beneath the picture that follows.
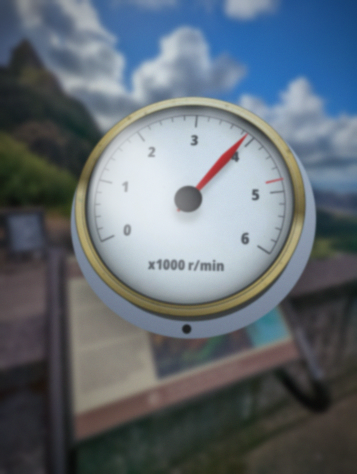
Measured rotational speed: 3900 (rpm)
